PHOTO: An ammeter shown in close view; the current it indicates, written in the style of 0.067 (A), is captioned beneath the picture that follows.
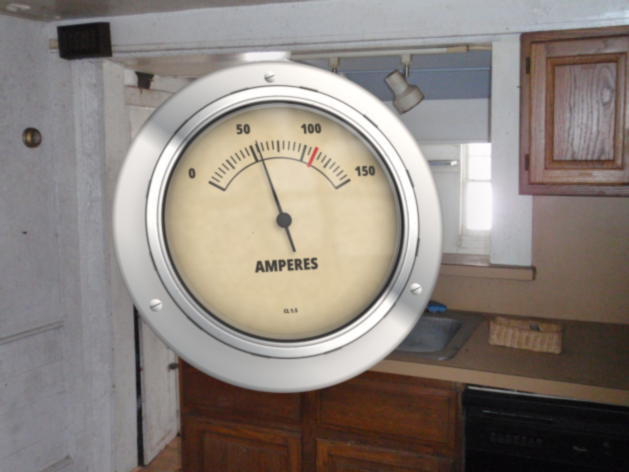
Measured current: 55 (A)
